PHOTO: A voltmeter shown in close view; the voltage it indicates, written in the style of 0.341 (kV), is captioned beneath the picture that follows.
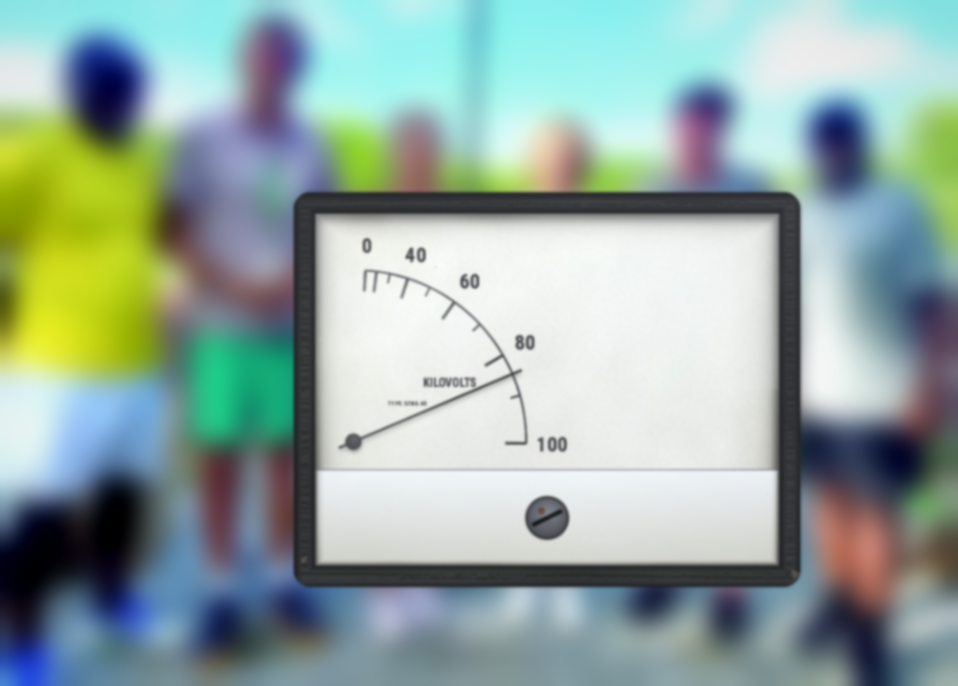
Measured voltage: 85 (kV)
